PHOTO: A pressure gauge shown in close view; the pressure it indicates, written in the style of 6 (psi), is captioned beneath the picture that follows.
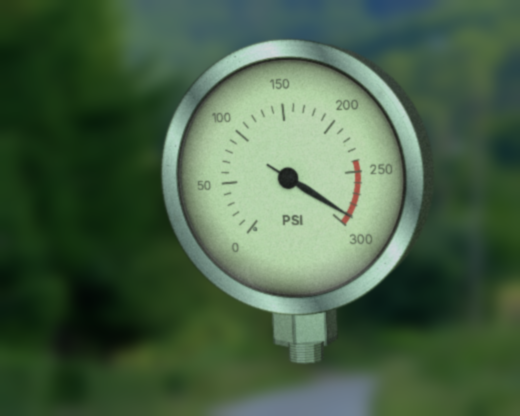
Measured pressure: 290 (psi)
